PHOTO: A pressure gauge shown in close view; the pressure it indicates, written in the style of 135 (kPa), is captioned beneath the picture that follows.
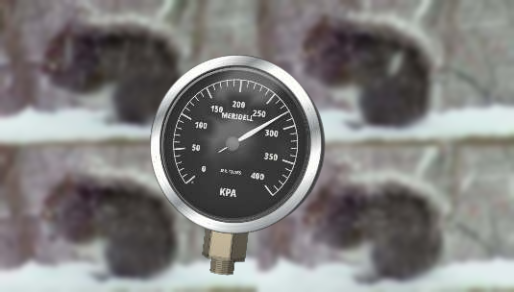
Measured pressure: 280 (kPa)
